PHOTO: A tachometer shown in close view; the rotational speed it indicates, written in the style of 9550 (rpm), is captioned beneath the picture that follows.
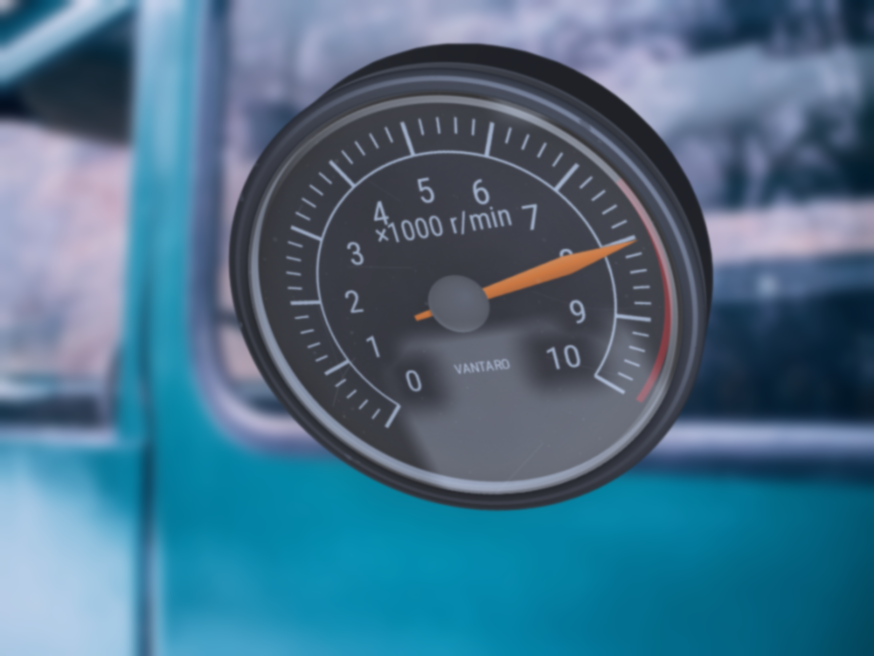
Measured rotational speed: 8000 (rpm)
